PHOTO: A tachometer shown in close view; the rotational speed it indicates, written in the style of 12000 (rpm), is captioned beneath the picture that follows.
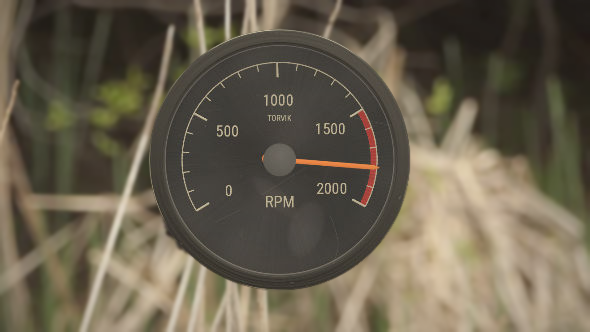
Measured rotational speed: 1800 (rpm)
